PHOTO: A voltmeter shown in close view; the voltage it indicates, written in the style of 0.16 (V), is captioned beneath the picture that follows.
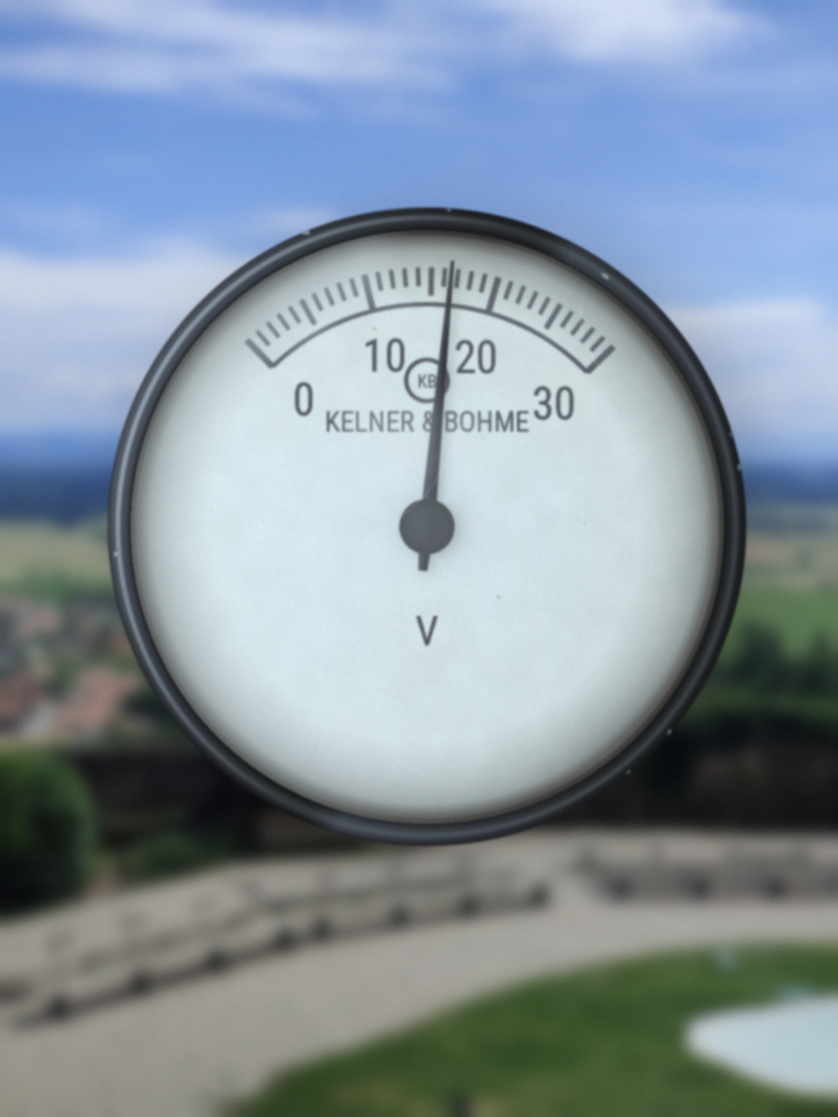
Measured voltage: 16.5 (V)
